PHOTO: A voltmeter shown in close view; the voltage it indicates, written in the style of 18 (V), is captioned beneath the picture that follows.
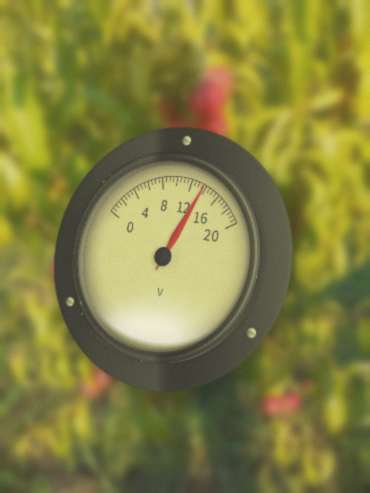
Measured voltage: 14 (V)
